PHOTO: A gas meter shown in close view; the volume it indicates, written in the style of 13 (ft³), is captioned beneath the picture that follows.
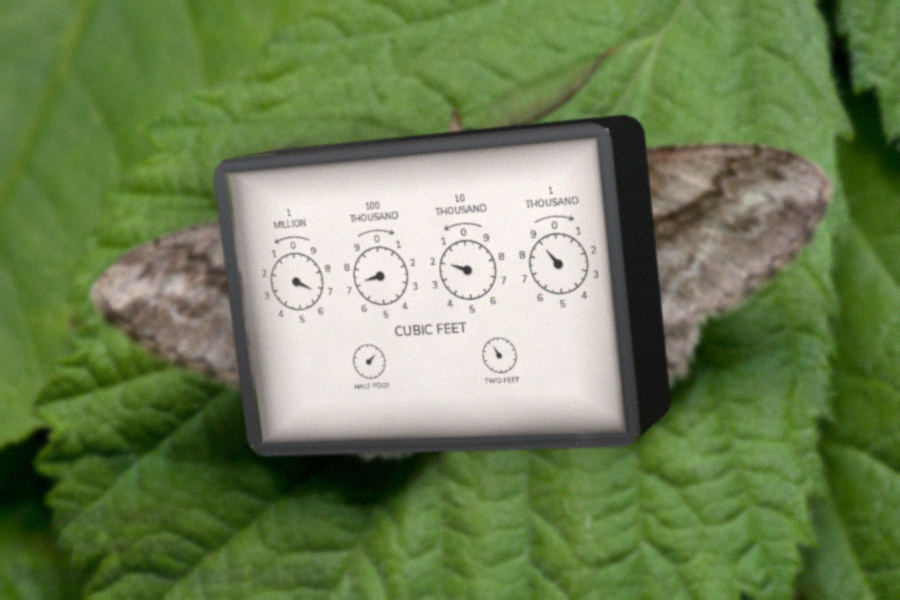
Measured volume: 671900 (ft³)
